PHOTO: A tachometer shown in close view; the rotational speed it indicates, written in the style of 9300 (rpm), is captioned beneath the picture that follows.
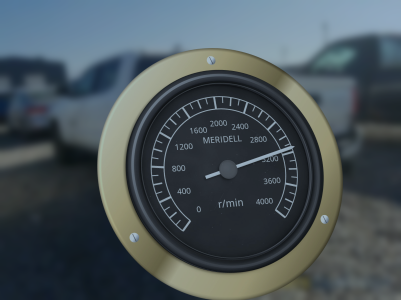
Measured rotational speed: 3150 (rpm)
